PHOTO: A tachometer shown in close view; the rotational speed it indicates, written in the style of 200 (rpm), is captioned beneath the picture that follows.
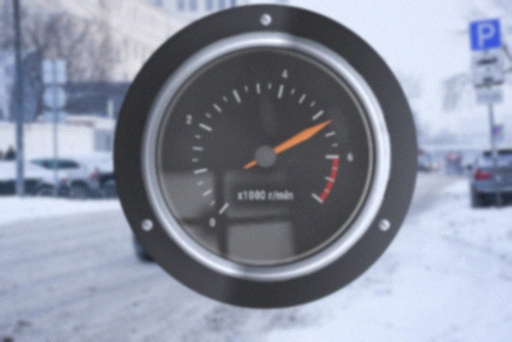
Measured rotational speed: 5250 (rpm)
